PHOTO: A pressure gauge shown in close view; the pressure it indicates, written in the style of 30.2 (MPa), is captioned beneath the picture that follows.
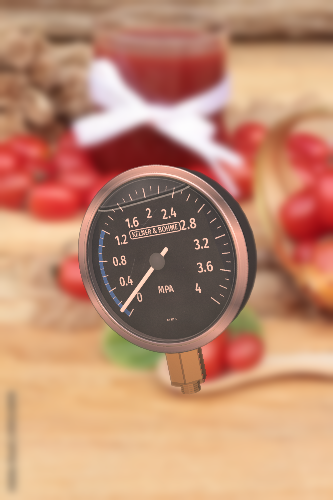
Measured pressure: 0.1 (MPa)
